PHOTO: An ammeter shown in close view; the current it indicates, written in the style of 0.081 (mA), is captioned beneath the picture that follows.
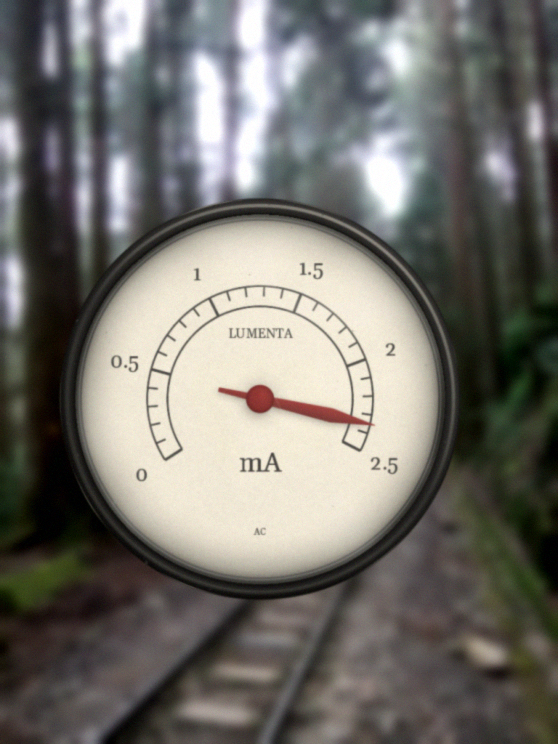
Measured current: 2.35 (mA)
